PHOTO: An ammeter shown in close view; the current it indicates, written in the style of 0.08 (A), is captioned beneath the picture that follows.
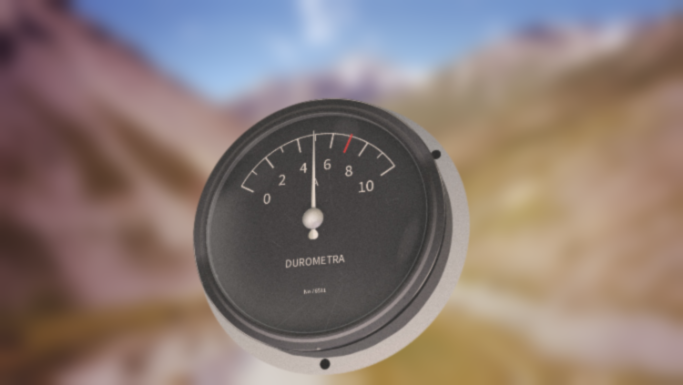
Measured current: 5 (A)
